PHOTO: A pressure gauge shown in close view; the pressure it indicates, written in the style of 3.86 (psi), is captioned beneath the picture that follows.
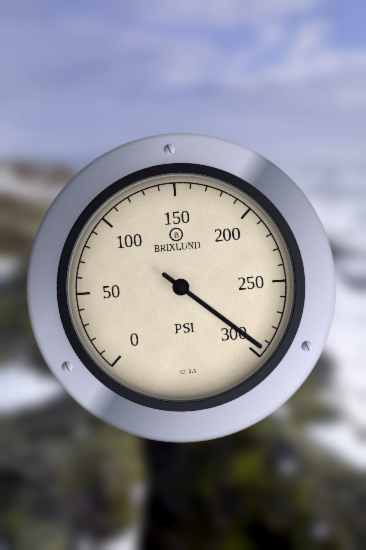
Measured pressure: 295 (psi)
